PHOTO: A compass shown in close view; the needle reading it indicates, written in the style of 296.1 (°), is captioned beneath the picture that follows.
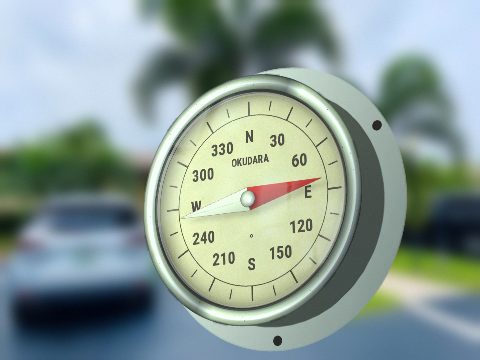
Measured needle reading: 82.5 (°)
